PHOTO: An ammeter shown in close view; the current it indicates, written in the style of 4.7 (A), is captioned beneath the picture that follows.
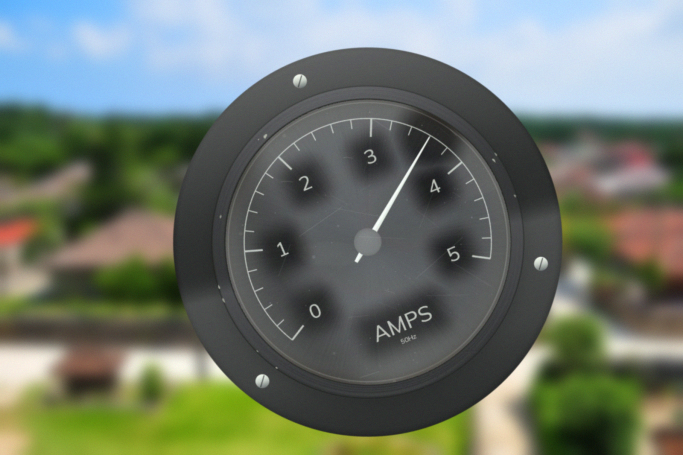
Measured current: 3.6 (A)
